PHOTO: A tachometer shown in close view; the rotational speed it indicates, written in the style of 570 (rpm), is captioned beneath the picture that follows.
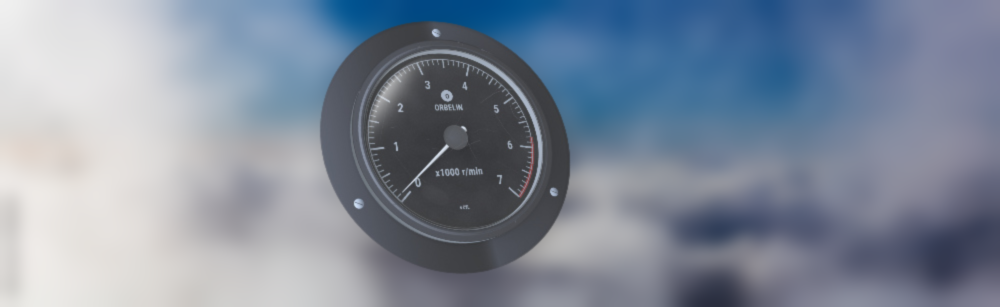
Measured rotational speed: 100 (rpm)
